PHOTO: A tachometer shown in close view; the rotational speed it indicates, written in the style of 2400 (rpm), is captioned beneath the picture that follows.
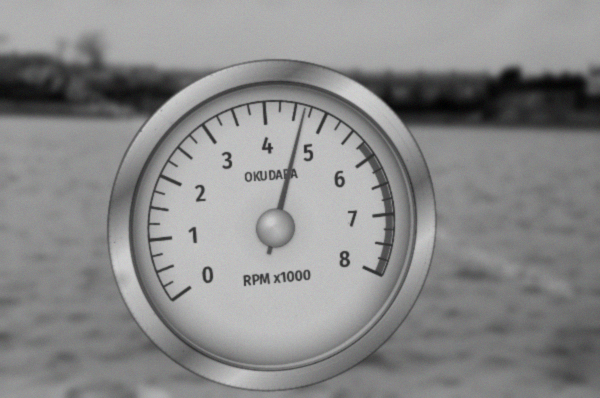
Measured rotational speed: 4625 (rpm)
